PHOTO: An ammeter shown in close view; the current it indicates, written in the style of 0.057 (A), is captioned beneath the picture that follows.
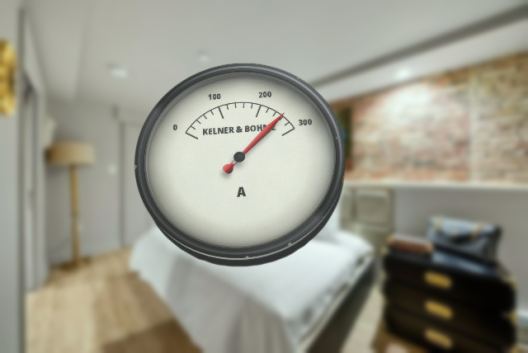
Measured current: 260 (A)
